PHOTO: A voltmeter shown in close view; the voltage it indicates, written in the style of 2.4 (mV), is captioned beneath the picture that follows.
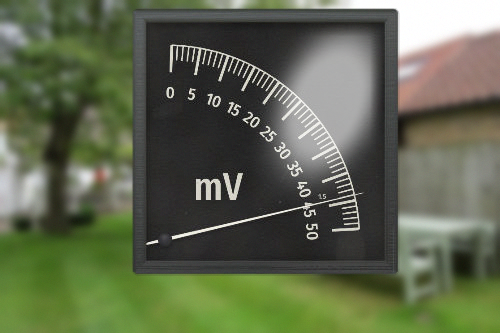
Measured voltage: 44 (mV)
